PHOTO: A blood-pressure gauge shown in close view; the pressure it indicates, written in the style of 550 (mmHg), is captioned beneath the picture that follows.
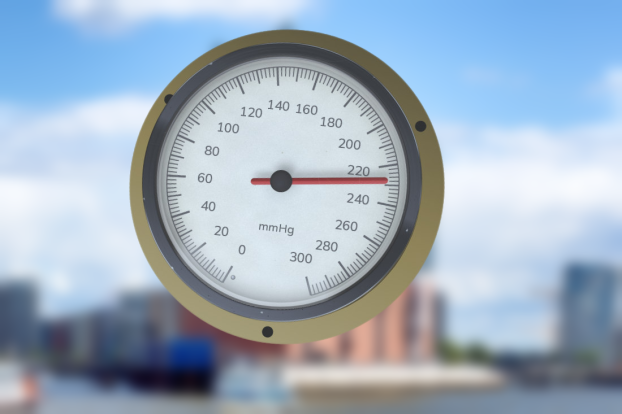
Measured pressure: 228 (mmHg)
